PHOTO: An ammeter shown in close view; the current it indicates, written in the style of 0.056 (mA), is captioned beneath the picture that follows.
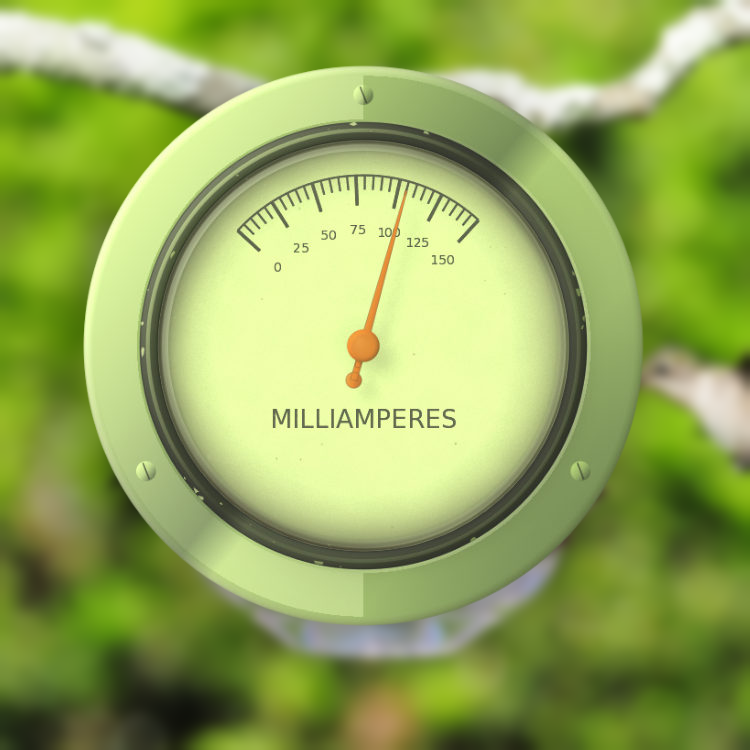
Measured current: 105 (mA)
